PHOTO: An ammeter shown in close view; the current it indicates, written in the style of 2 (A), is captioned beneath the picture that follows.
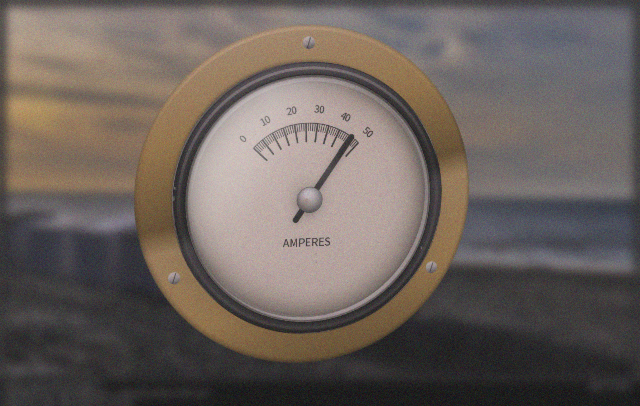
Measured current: 45 (A)
